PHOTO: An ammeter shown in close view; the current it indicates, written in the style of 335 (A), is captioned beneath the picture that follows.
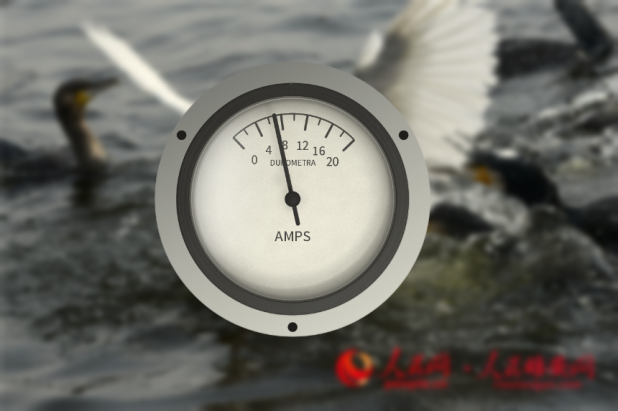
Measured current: 7 (A)
